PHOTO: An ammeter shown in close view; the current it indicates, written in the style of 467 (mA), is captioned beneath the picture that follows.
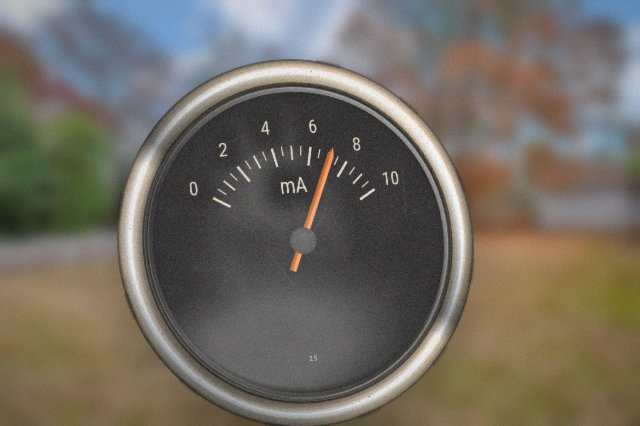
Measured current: 7 (mA)
